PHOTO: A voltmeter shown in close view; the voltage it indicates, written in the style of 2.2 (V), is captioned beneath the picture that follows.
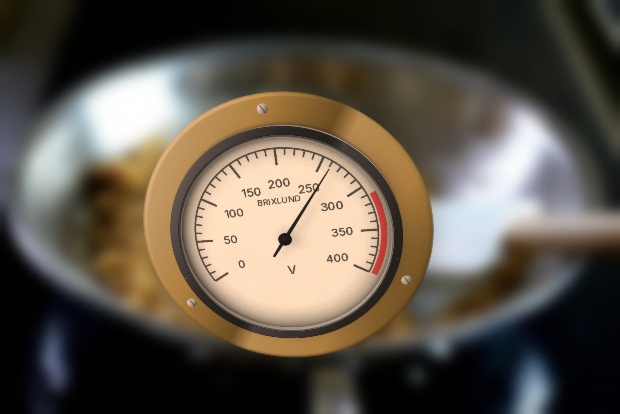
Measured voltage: 260 (V)
